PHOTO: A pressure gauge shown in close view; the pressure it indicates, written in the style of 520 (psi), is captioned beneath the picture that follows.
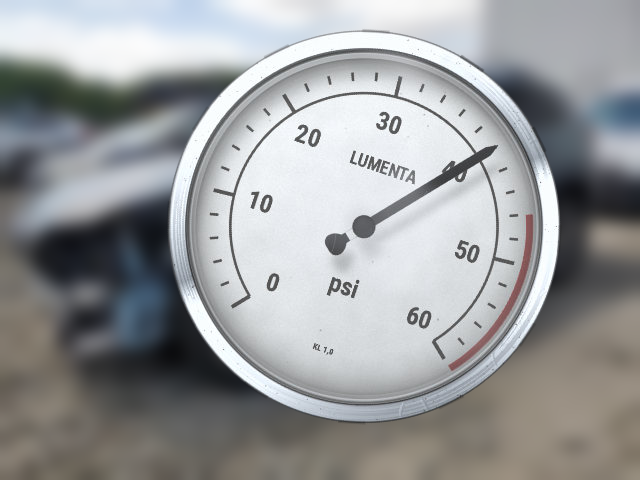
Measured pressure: 40 (psi)
